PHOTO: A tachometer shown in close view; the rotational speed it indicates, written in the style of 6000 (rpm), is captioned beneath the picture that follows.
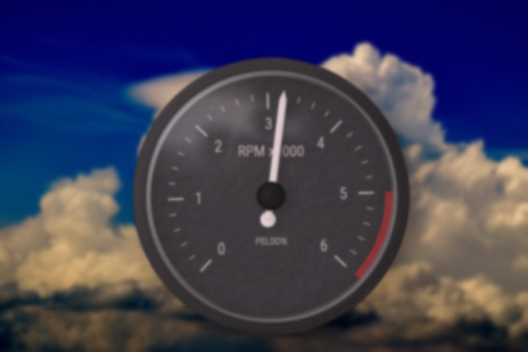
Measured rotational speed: 3200 (rpm)
